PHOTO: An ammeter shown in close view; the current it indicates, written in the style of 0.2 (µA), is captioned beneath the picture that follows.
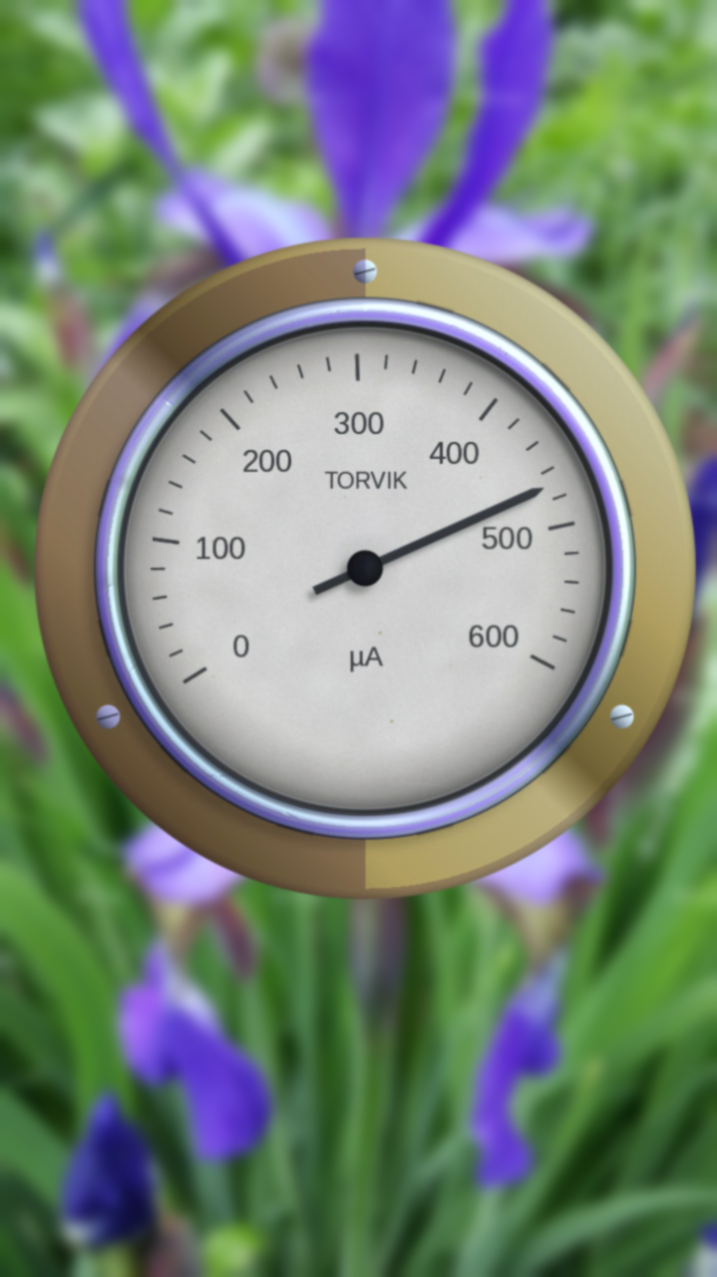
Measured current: 470 (µA)
